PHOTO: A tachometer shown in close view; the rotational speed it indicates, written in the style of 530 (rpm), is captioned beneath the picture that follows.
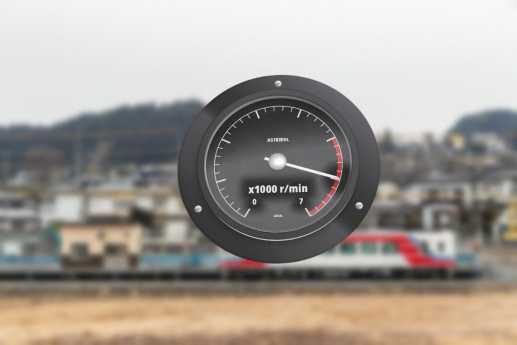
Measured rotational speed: 6000 (rpm)
